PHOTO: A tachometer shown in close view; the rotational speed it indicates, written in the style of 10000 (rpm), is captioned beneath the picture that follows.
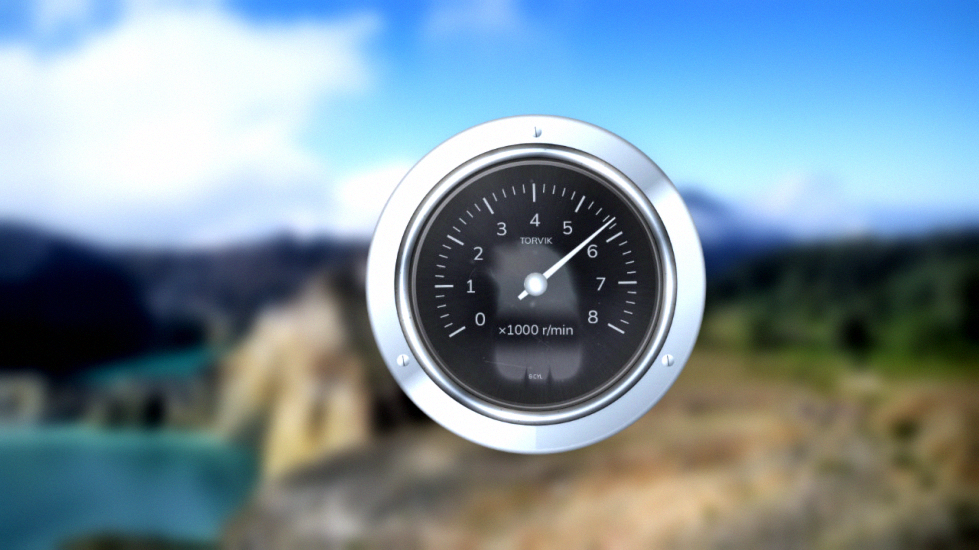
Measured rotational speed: 5700 (rpm)
